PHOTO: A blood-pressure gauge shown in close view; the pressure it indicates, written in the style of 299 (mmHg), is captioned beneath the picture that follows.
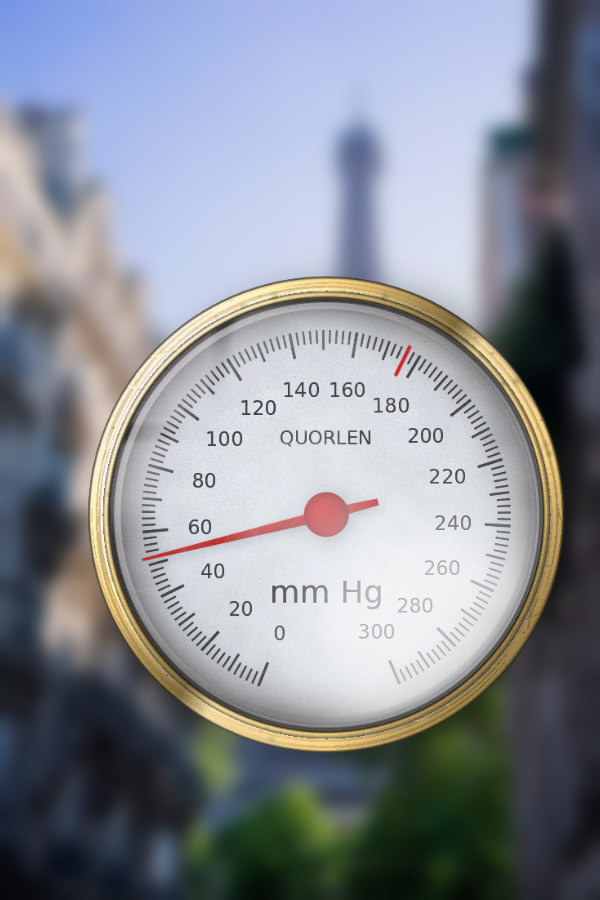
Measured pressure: 52 (mmHg)
